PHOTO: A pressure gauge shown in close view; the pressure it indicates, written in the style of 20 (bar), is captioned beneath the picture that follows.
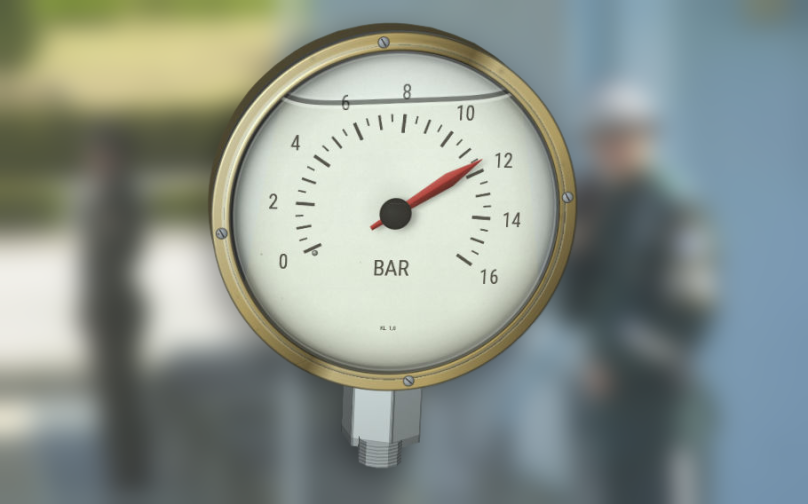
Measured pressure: 11.5 (bar)
